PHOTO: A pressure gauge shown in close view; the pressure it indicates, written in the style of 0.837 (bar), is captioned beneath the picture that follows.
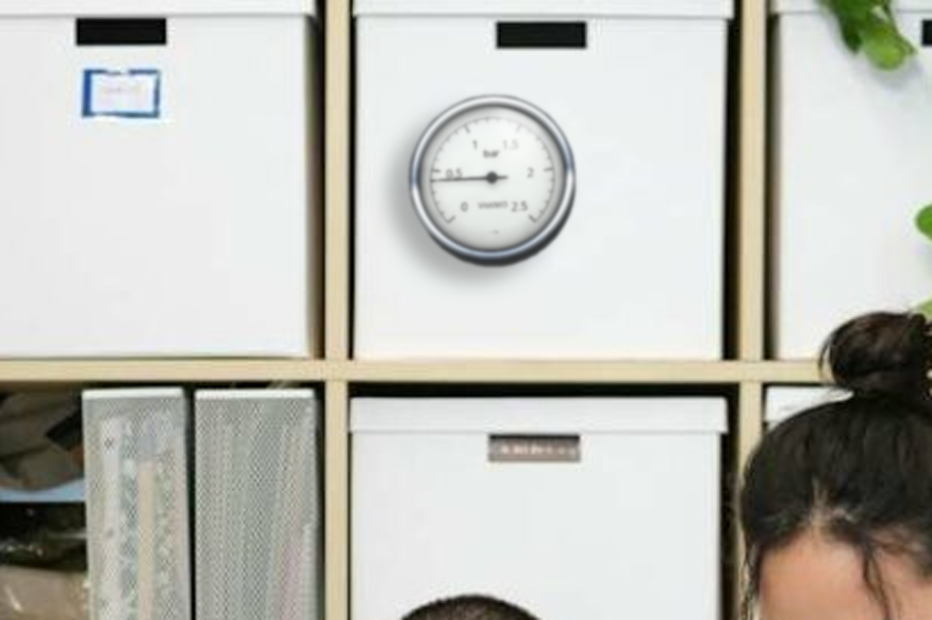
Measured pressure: 0.4 (bar)
